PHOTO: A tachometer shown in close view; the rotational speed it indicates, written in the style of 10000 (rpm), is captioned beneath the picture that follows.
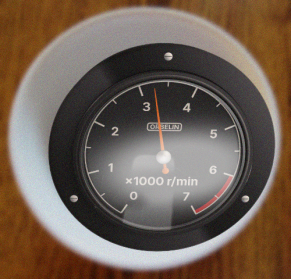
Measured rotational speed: 3250 (rpm)
